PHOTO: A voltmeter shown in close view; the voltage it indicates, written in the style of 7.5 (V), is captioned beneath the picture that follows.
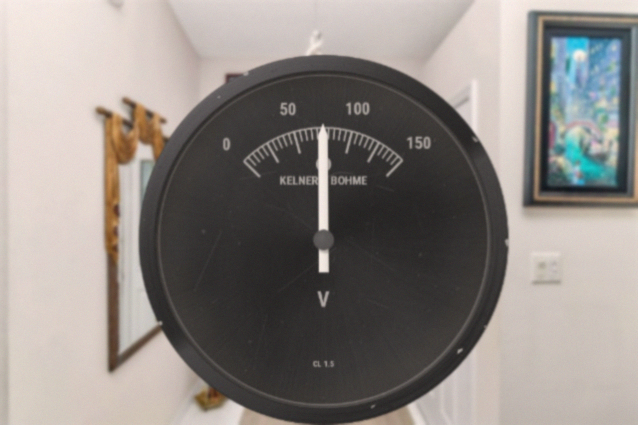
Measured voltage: 75 (V)
